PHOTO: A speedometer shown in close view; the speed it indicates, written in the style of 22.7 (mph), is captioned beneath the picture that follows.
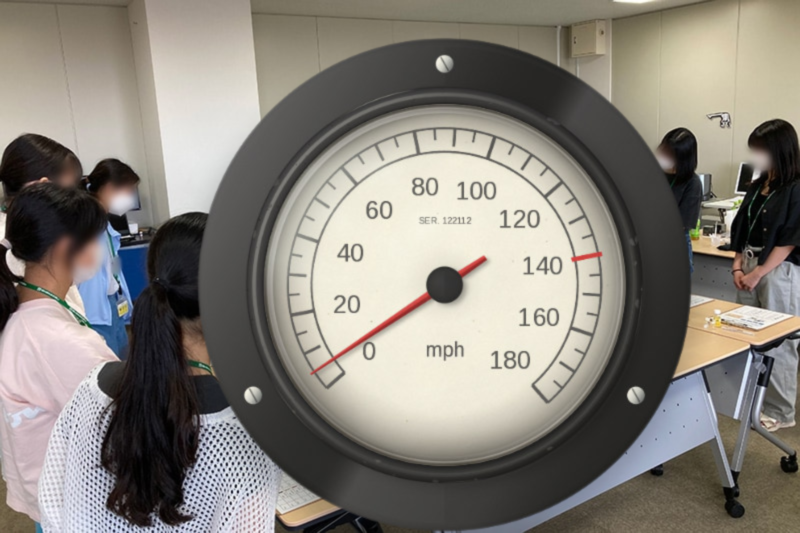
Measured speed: 5 (mph)
